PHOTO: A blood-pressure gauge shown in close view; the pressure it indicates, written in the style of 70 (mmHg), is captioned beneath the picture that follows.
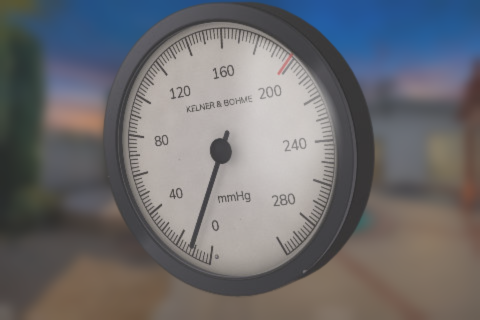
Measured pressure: 10 (mmHg)
